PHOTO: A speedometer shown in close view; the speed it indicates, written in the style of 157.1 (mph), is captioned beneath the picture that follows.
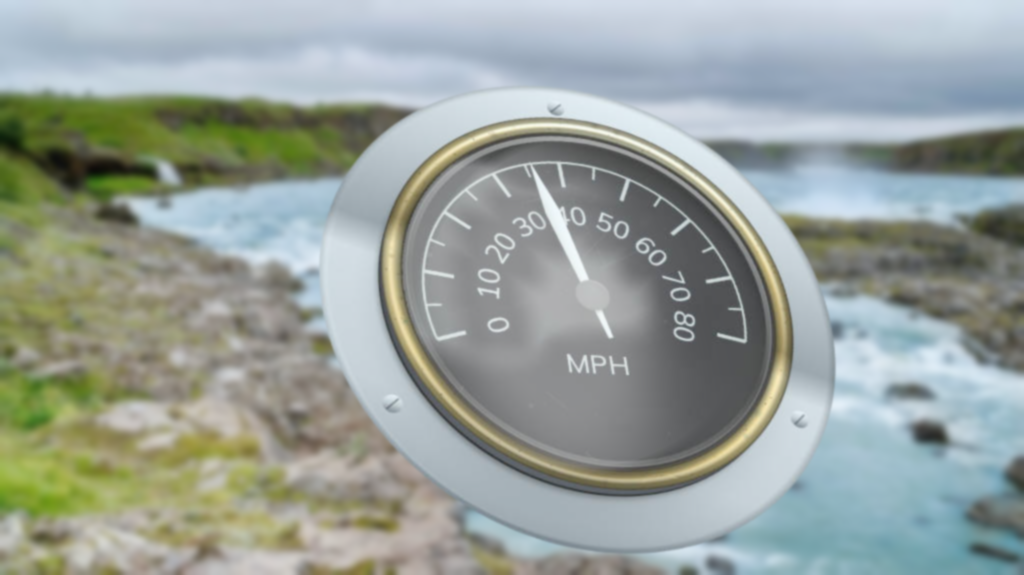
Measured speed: 35 (mph)
